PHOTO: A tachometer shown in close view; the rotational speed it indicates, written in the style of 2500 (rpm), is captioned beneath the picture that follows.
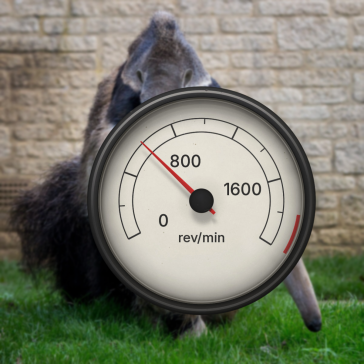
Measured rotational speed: 600 (rpm)
